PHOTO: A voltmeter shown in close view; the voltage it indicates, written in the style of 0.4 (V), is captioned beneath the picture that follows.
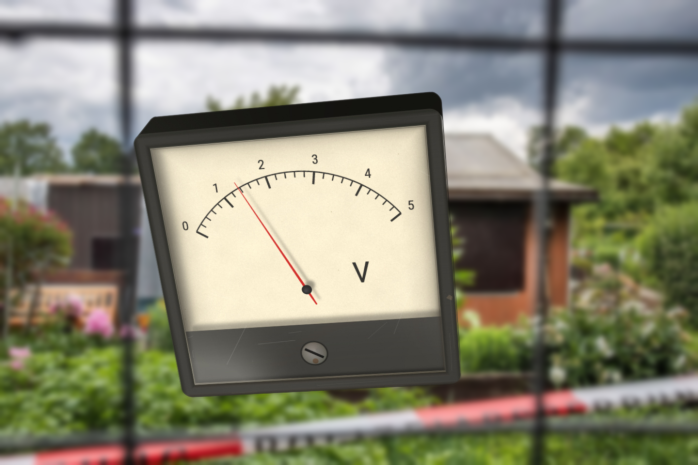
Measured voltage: 1.4 (V)
